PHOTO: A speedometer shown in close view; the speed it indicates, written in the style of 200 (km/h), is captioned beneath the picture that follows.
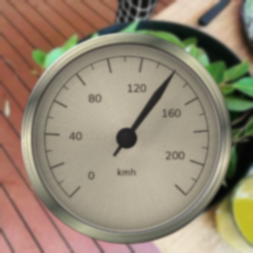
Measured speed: 140 (km/h)
